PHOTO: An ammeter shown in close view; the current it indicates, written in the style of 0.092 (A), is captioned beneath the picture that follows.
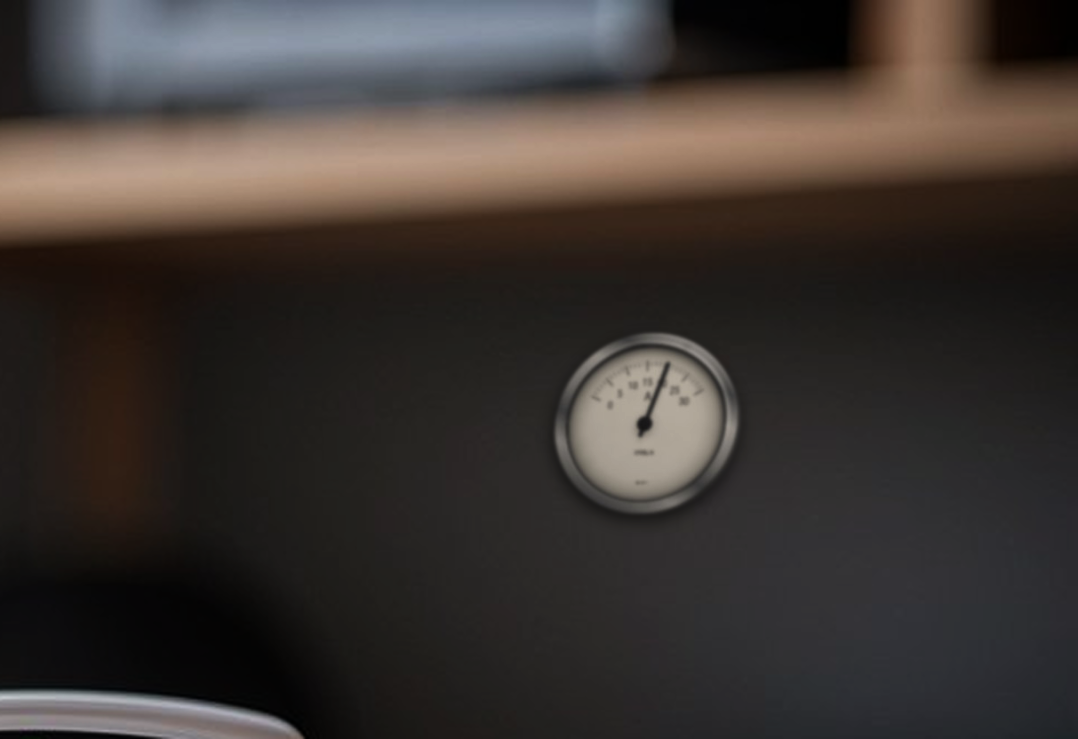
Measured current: 20 (A)
